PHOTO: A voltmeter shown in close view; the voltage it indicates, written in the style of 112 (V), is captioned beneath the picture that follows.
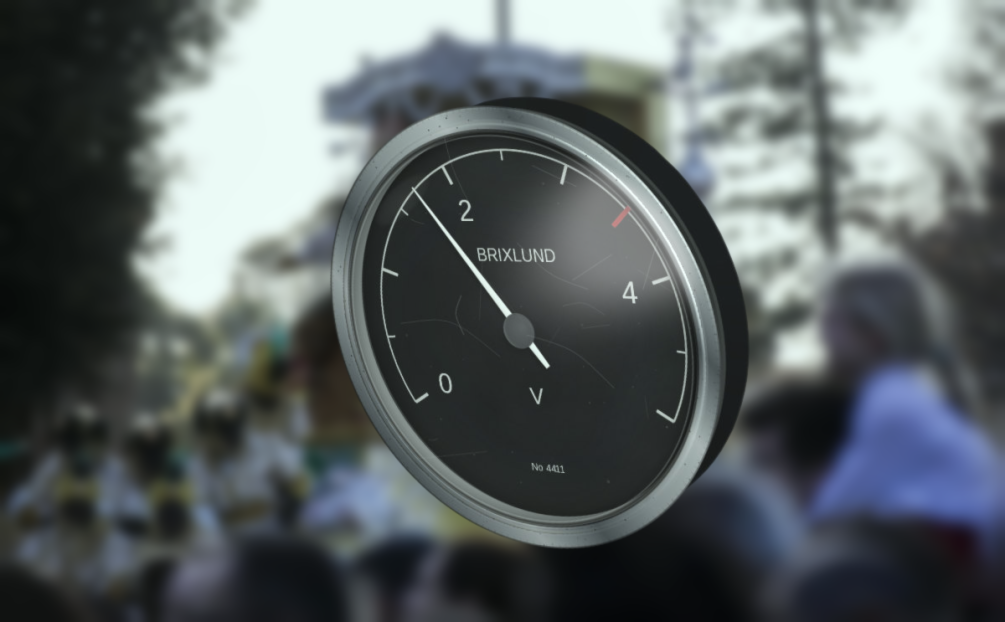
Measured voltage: 1.75 (V)
